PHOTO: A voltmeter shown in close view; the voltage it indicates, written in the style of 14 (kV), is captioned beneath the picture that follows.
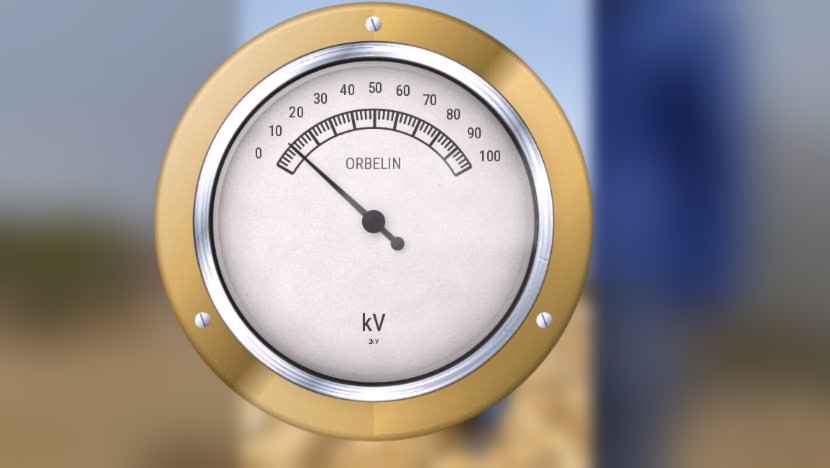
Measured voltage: 10 (kV)
